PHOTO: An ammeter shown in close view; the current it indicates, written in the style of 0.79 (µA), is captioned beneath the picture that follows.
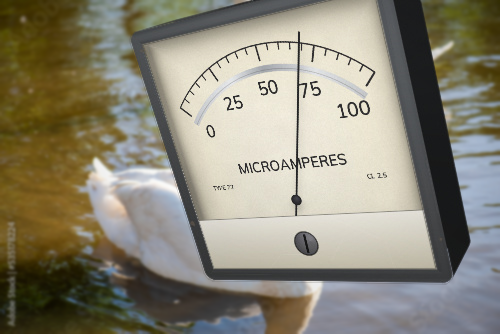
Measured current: 70 (µA)
